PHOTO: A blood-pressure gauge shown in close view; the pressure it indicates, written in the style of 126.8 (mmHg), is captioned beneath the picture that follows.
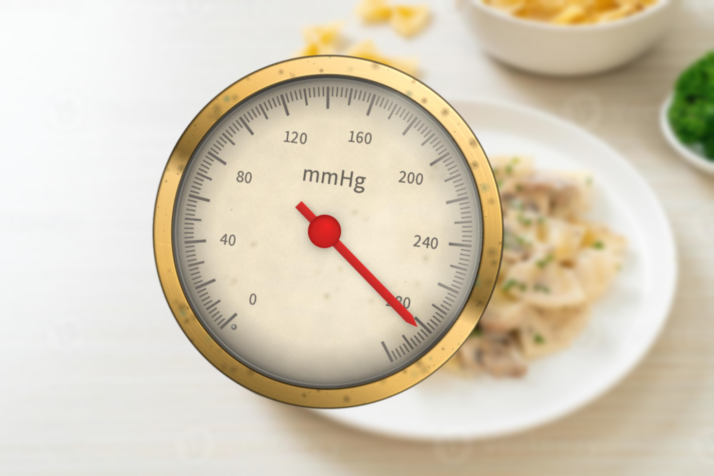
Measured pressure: 282 (mmHg)
